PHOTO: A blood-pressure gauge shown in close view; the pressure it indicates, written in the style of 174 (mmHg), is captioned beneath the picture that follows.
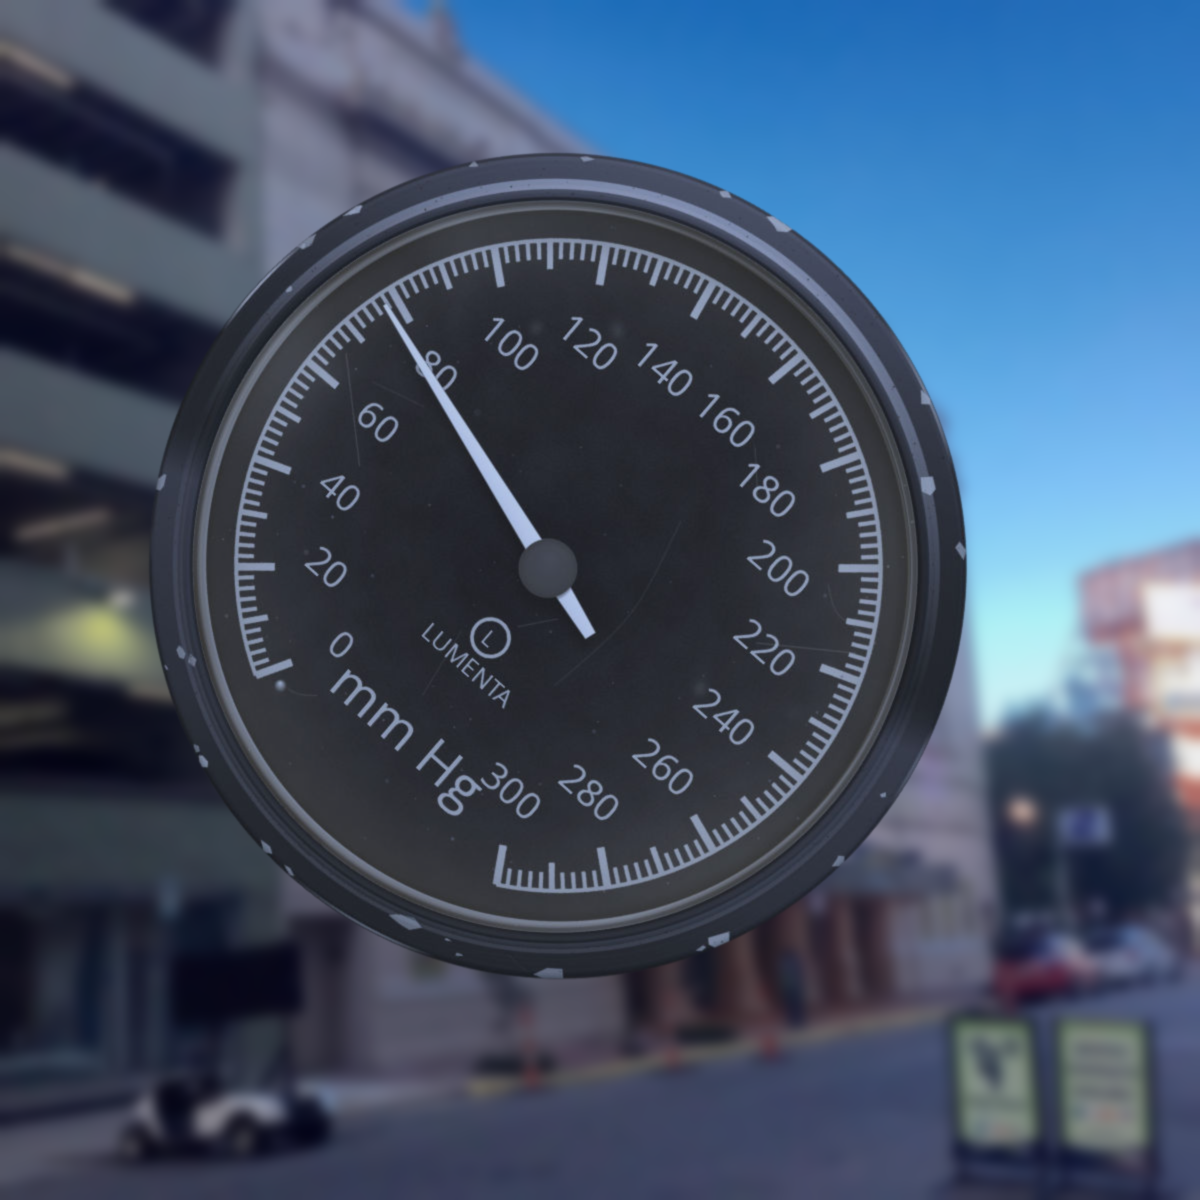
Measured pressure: 78 (mmHg)
